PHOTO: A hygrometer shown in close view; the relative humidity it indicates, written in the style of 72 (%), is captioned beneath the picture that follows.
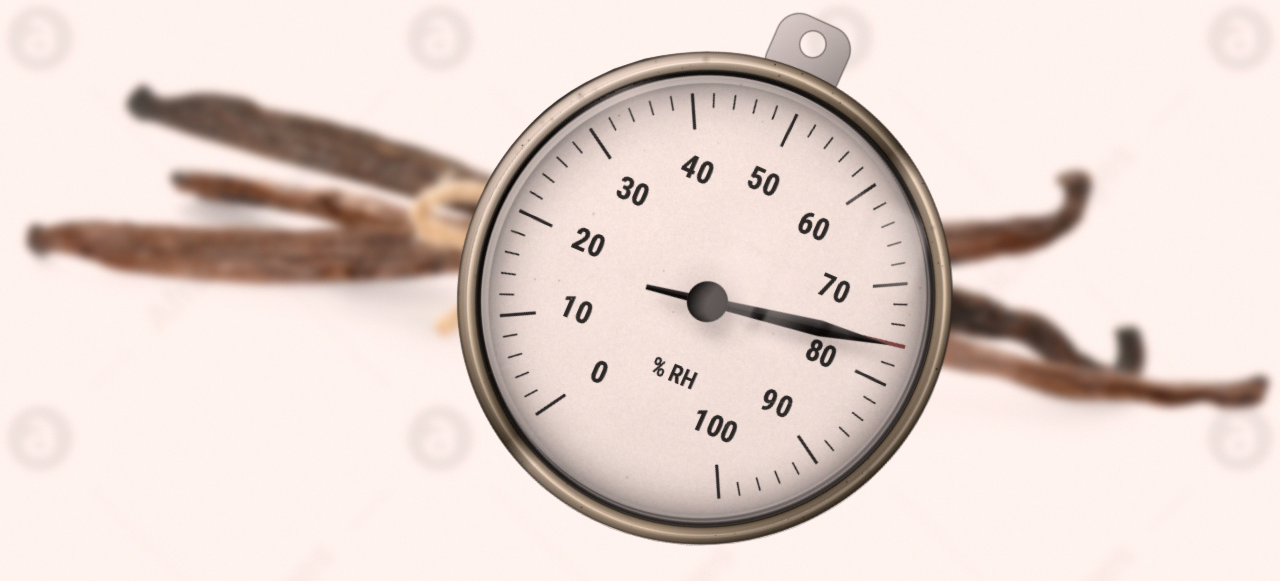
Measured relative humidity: 76 (%)
